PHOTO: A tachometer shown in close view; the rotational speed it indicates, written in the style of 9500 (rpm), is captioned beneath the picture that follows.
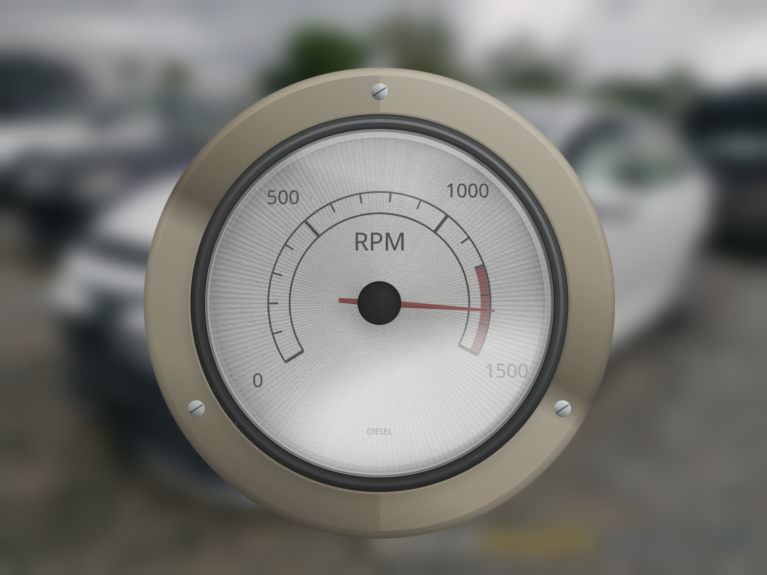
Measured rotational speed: 1350 (rpm)
